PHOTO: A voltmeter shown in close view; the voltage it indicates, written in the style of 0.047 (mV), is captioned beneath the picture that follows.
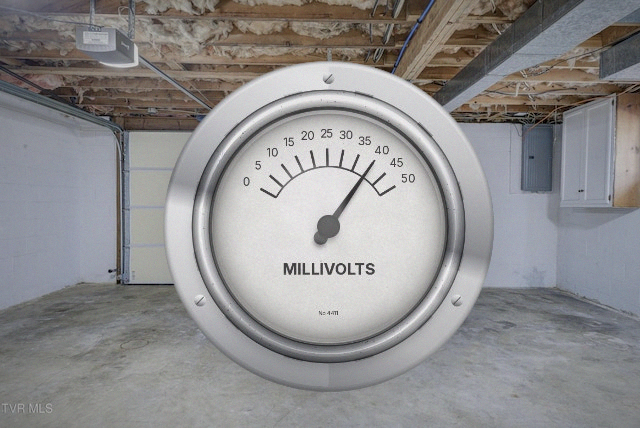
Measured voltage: 40 (mV)
